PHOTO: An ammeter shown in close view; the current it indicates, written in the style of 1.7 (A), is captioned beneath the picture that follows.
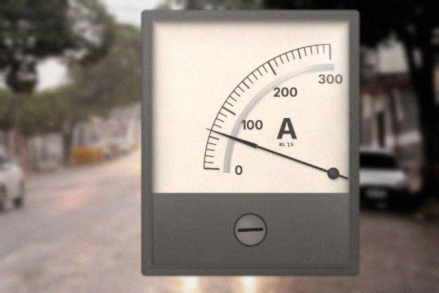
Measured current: 60 (A)
